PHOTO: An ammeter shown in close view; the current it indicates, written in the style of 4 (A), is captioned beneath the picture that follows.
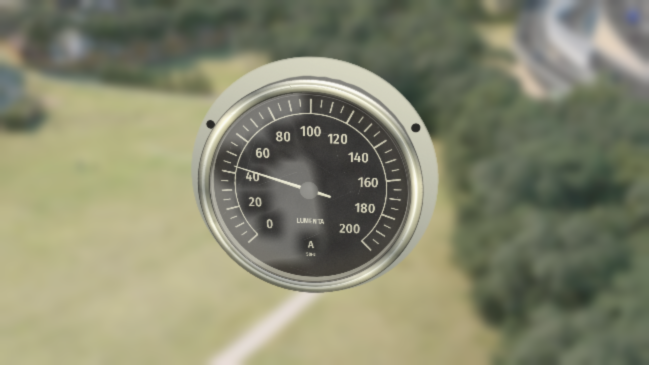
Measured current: 45 (A)
